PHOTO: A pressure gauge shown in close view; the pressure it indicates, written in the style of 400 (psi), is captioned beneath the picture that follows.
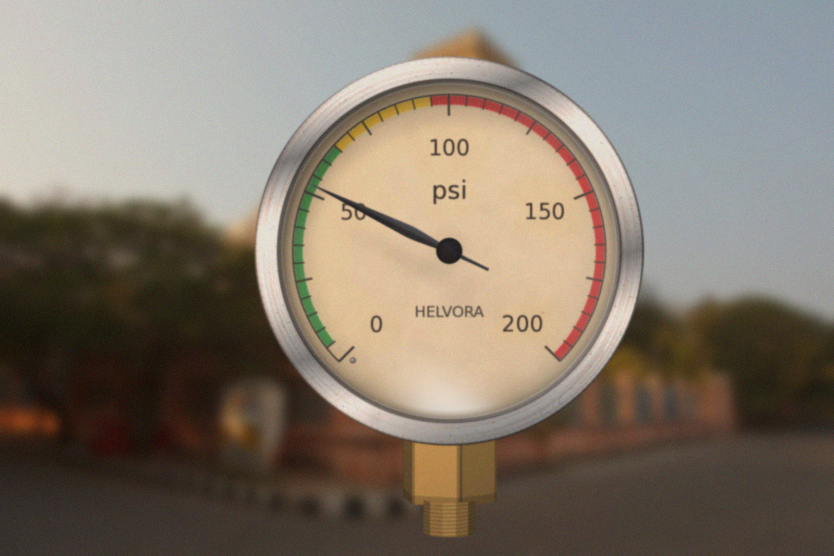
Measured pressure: 52.5 (psi)
